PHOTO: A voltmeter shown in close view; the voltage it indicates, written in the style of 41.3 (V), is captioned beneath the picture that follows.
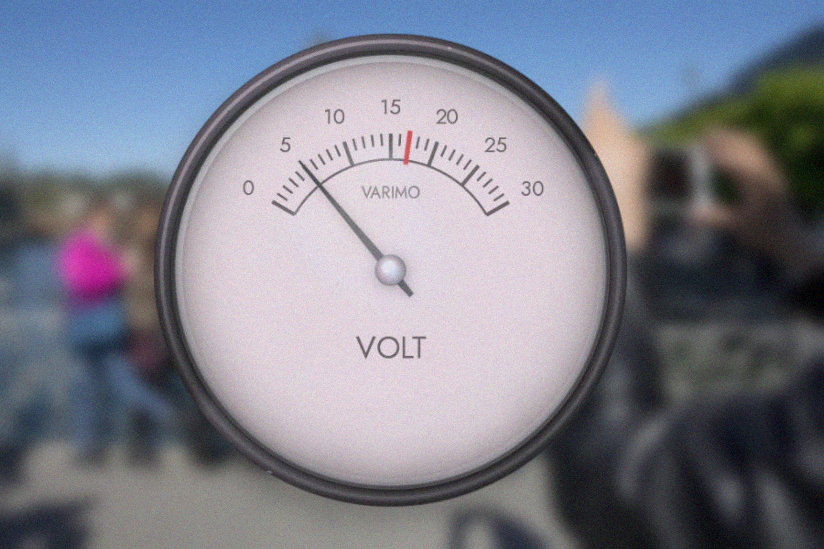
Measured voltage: 5 (V)
